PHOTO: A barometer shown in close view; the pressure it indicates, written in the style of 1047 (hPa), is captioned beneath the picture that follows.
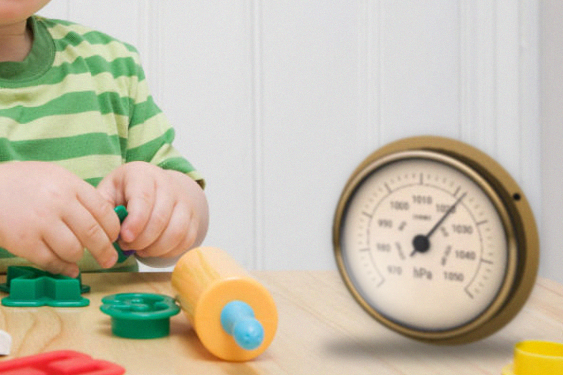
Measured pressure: 1022 (hPa)
